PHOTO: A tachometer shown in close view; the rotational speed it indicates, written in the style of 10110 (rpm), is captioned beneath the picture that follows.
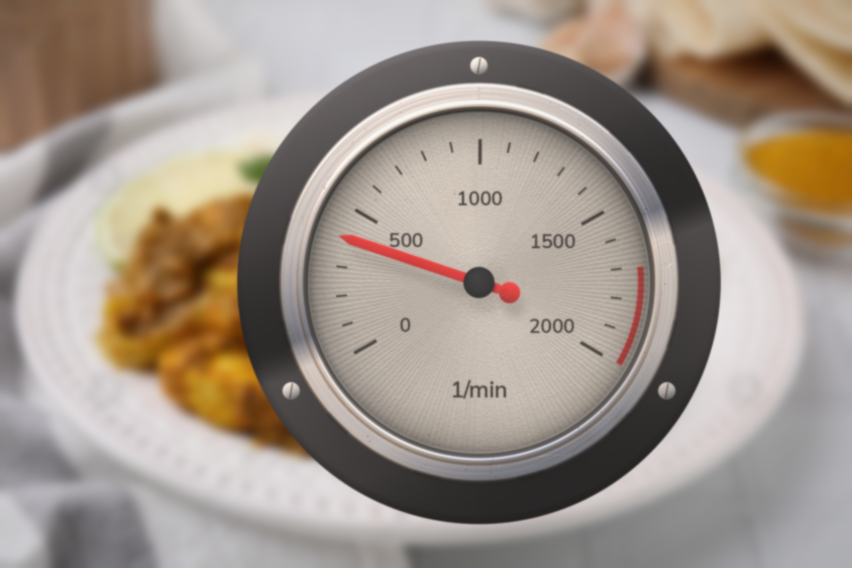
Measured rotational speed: 400 (rpm)
